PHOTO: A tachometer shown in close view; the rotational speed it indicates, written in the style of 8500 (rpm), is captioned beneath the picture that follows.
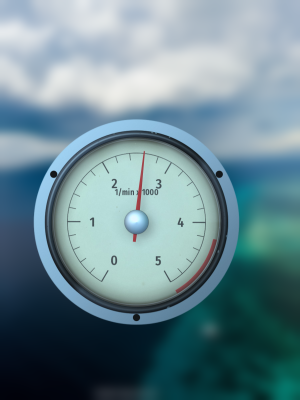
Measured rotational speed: 2600 (rpm)
